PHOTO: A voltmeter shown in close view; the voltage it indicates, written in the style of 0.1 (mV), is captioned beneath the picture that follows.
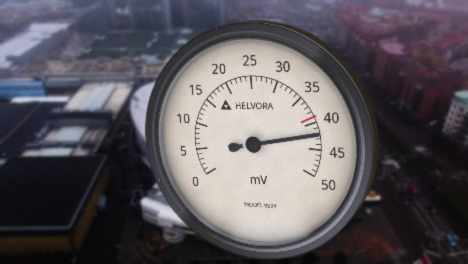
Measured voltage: 42 (mV)
